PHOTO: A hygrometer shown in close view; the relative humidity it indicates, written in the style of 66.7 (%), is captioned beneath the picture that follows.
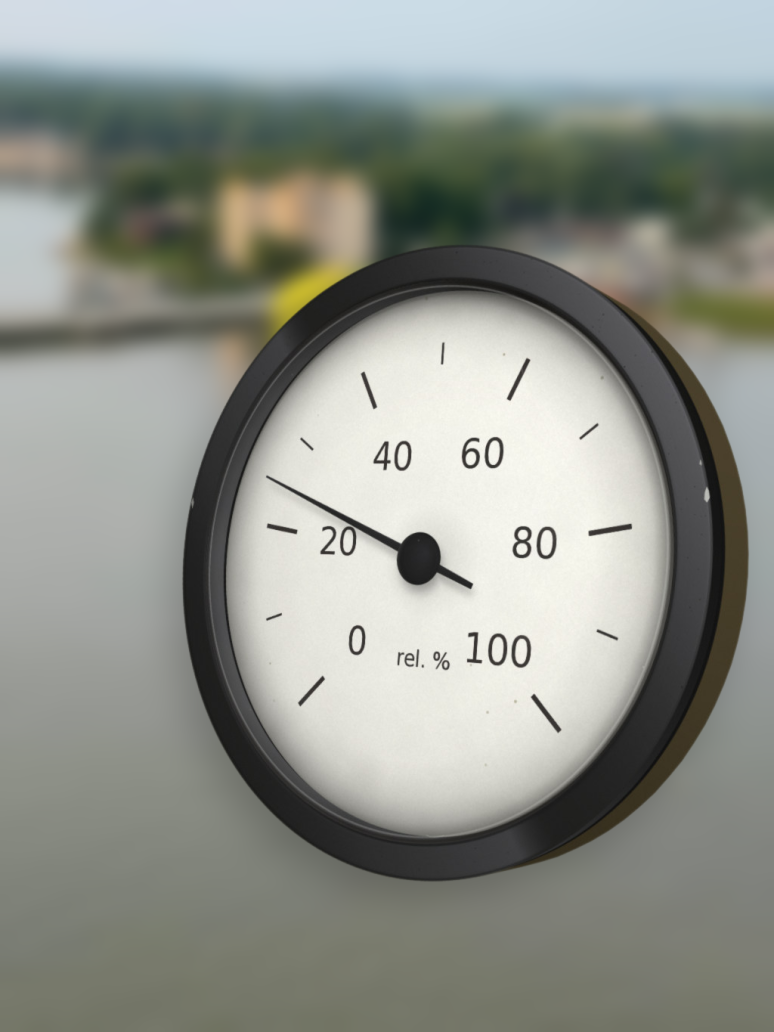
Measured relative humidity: 25 (%)
